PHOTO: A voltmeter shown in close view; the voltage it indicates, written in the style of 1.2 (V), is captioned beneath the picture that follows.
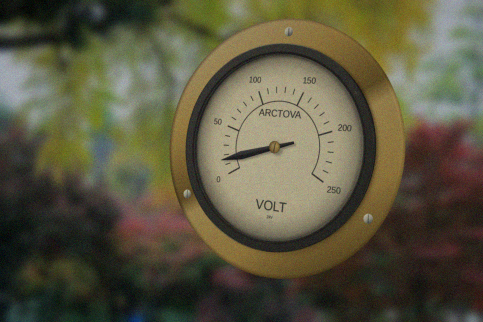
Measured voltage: 15 (V)
